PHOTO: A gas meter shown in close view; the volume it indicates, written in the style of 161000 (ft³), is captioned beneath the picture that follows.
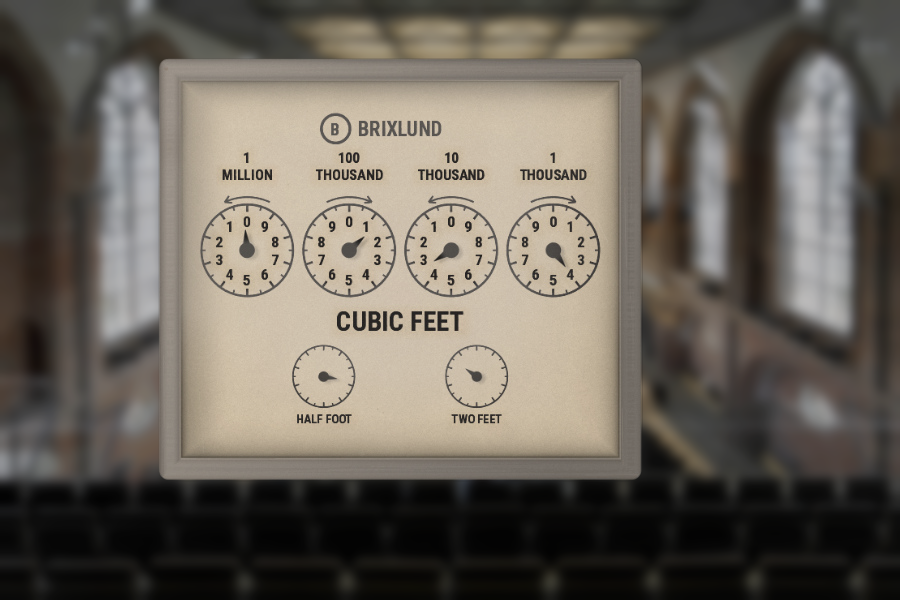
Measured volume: 13400 (ft³)
